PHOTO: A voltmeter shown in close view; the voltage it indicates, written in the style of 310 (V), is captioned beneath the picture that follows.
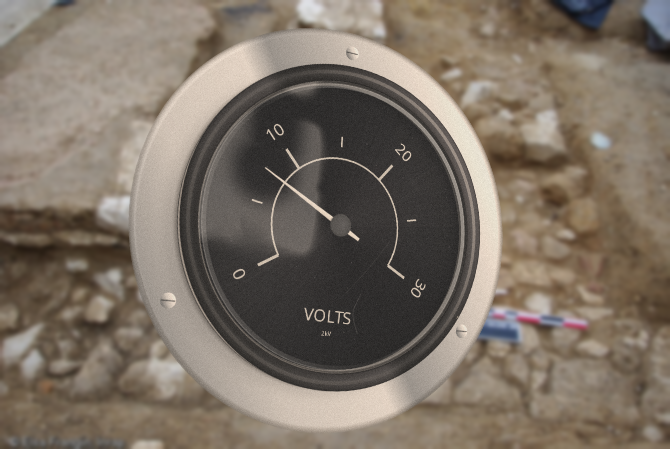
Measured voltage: 7.5 (V)
